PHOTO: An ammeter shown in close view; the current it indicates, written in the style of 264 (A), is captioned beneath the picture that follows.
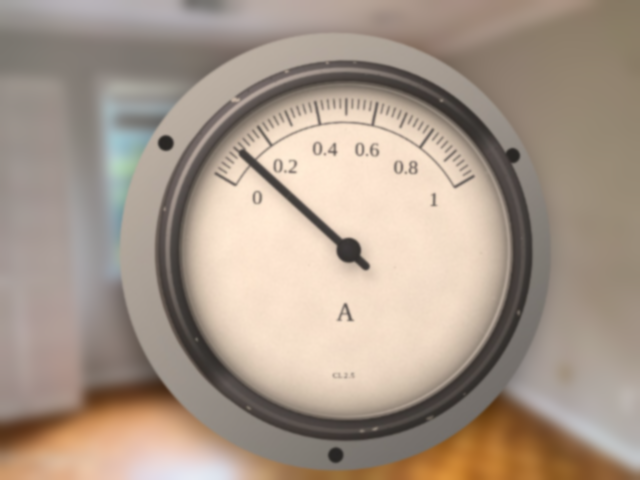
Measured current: 0.1 (A)
